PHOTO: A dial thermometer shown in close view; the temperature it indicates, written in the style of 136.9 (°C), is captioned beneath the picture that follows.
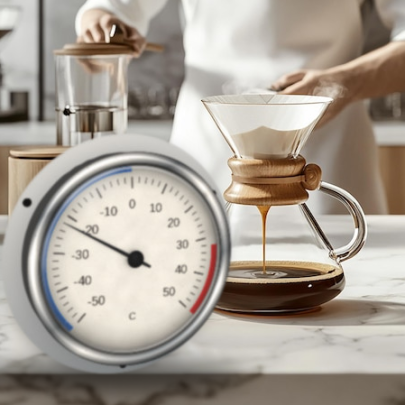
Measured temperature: -22 (°C)
